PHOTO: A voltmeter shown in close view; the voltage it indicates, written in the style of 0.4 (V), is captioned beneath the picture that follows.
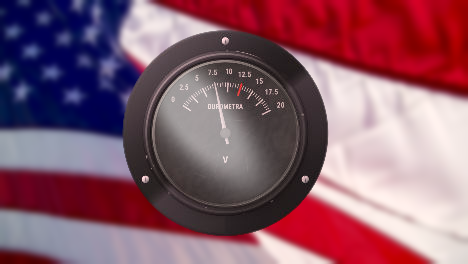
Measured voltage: 7.5 (V)
